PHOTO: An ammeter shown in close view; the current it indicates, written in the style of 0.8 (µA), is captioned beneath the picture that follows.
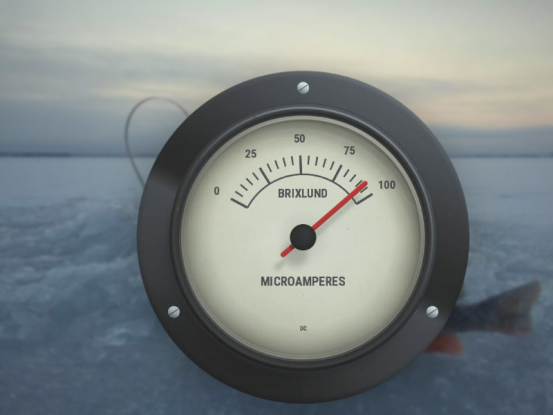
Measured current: 92.5 (µA)
